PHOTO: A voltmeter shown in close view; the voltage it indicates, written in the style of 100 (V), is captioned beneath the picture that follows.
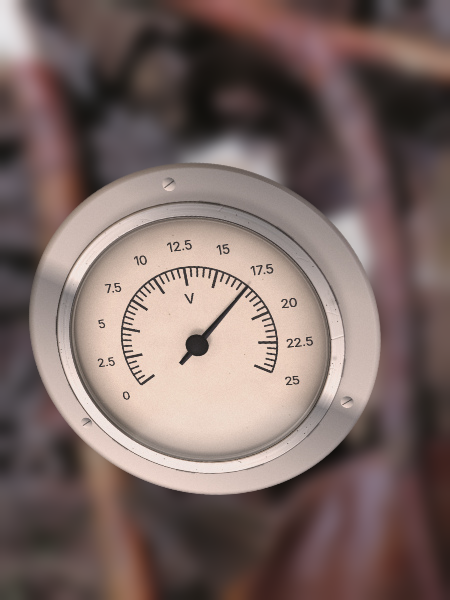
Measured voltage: 17.5 (V)
